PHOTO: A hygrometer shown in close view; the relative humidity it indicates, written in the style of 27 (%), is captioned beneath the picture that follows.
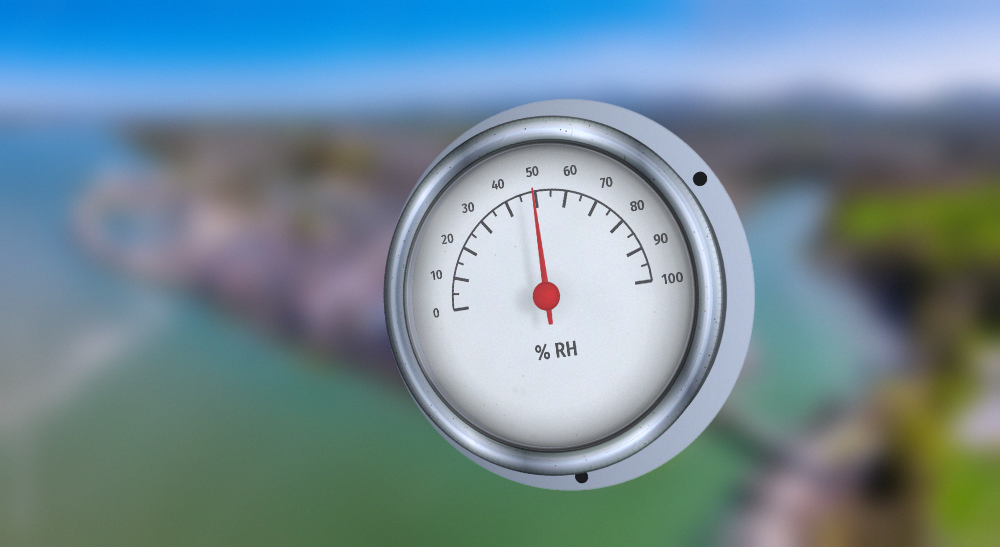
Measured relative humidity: 50 (%)
